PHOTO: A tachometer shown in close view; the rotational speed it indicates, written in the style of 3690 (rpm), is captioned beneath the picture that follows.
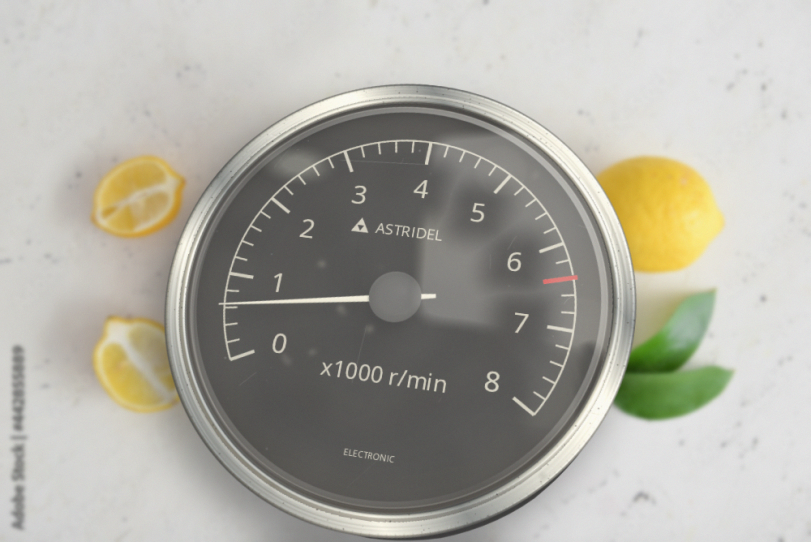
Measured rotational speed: 600 (rpm)
